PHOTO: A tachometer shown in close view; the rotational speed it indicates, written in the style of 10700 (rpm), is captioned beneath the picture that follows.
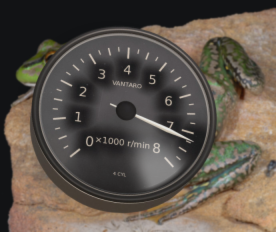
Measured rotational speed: 7250 (rpm)
